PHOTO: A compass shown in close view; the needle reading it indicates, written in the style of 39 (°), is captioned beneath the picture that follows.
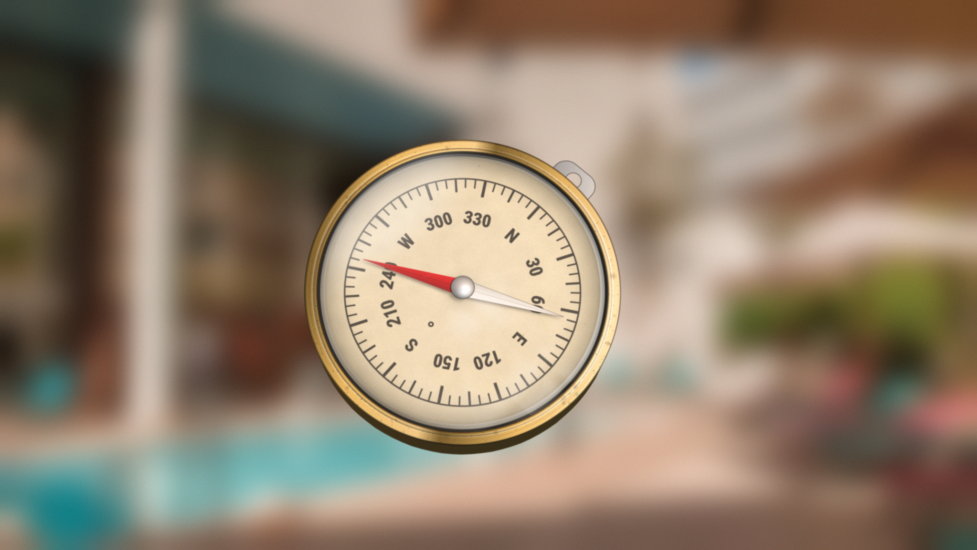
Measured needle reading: 245 (°)
